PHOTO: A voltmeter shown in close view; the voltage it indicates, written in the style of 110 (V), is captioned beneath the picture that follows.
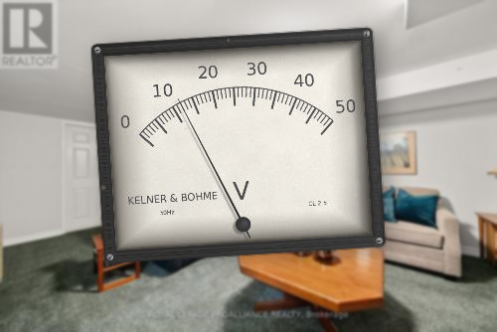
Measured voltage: 12 (V)
